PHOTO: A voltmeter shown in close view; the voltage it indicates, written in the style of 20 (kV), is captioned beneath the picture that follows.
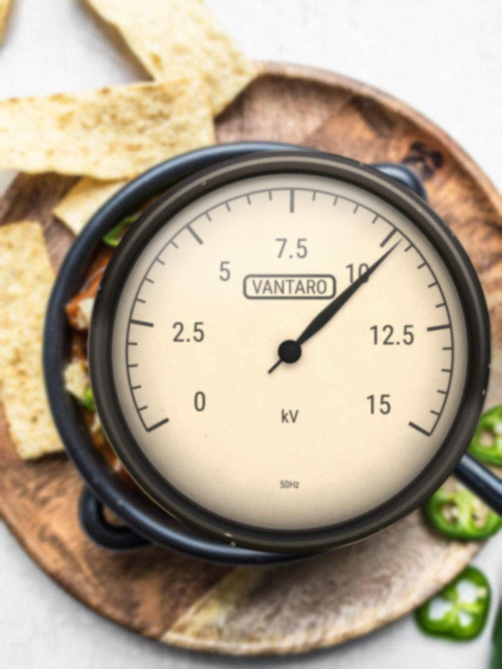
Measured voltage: 10.25 (kV)
